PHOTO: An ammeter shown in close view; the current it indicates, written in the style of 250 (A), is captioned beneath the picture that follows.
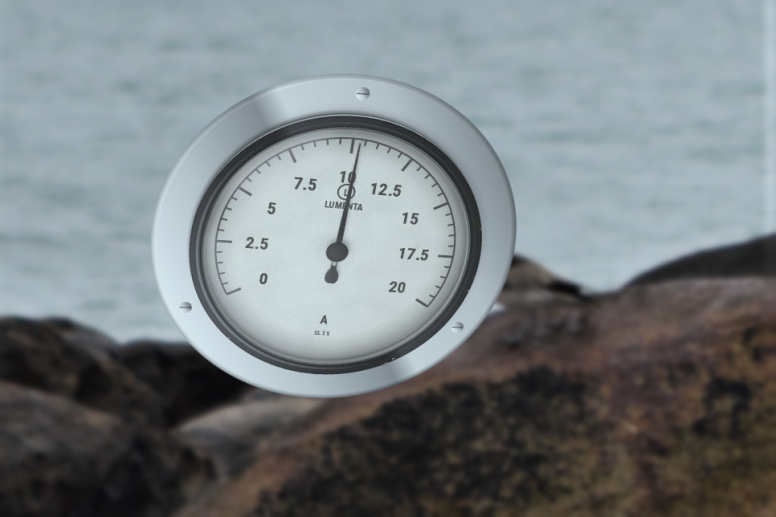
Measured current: 10.25 (A)
